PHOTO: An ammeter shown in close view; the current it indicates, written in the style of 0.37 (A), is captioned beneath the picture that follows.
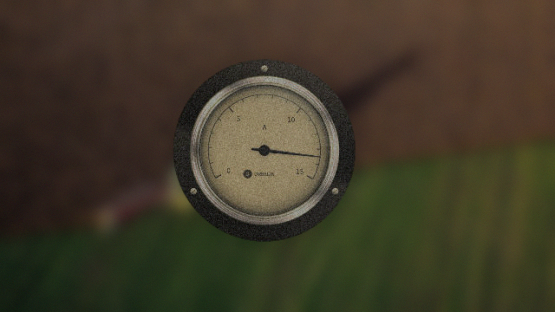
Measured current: 13.5 (A)
